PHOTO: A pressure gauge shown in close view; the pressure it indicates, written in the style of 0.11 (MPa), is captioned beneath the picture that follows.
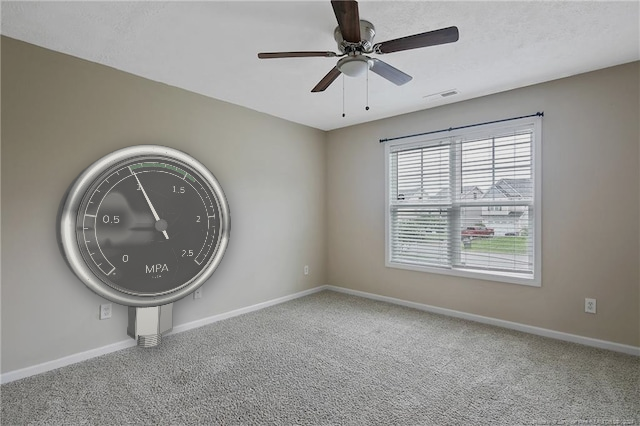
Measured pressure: 1 (MPa)
